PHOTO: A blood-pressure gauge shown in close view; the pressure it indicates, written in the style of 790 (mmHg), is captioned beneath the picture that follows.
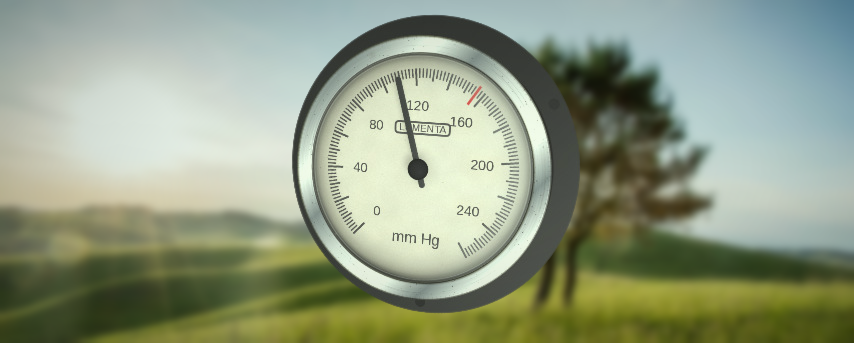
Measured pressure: 110 (mmHg)
